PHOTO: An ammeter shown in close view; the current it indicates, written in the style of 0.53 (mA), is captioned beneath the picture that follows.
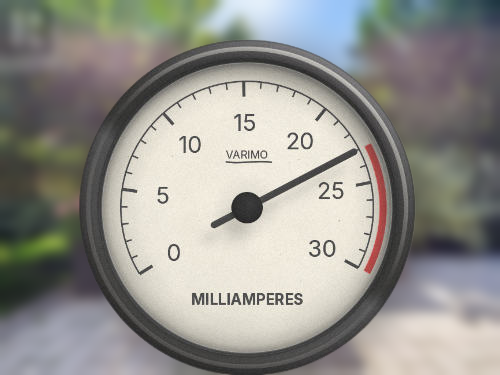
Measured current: 23 (mA)
